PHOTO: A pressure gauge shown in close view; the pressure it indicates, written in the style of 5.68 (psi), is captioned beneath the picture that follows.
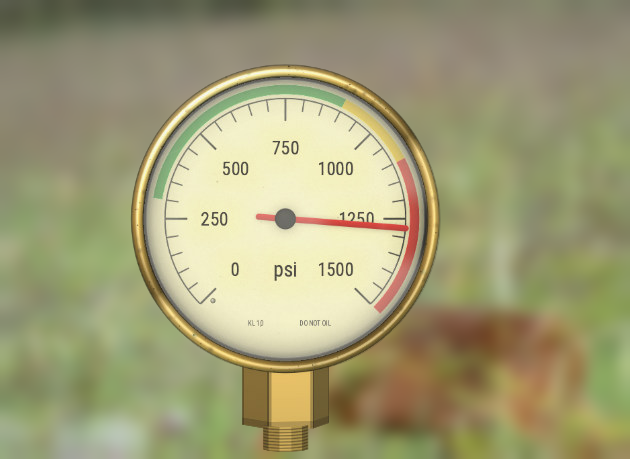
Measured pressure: 1275 (psi)
